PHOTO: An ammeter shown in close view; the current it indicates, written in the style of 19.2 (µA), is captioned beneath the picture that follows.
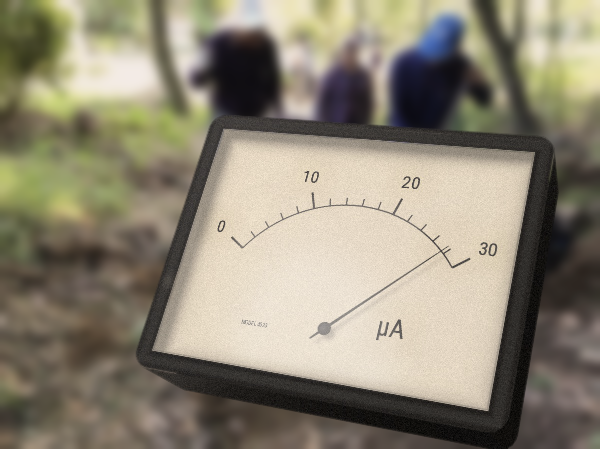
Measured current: 28 (µA)
